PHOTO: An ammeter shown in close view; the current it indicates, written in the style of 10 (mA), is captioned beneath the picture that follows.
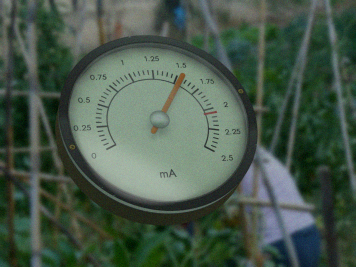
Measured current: 1.55 (mA)
